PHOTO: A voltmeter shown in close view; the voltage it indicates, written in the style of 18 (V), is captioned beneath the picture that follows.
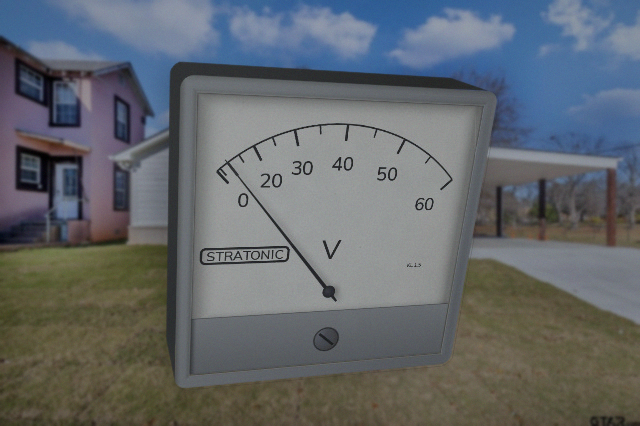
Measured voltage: 10 (V)
